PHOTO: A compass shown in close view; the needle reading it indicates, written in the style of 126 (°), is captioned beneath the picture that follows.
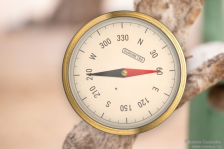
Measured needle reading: 60 (°)
